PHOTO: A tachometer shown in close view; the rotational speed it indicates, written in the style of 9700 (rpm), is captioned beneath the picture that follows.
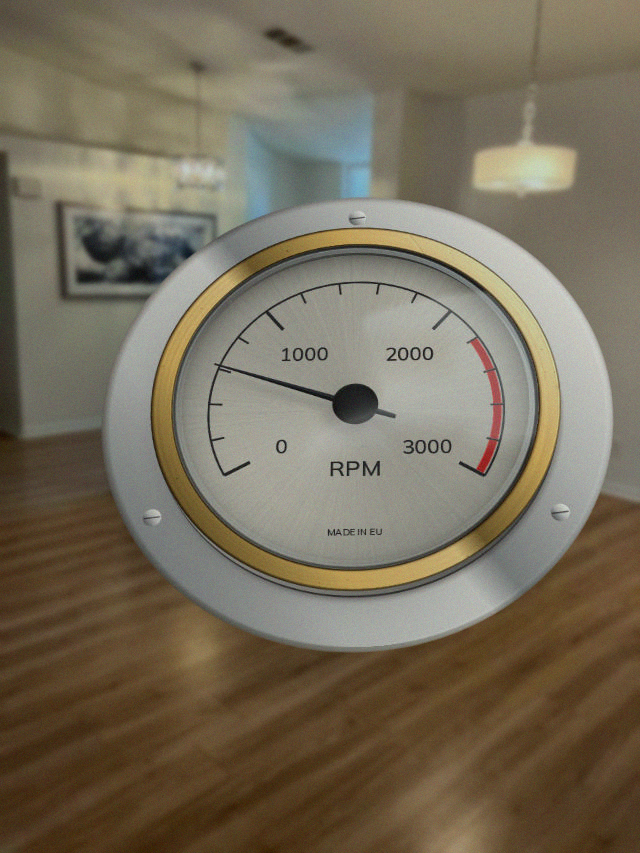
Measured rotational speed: 600 (rpm)
